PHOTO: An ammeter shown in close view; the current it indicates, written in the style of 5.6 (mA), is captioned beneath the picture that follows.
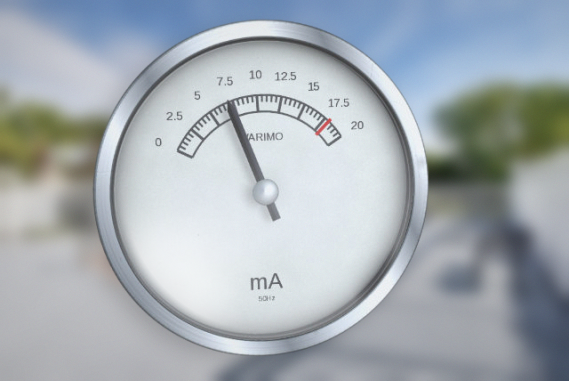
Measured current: 7 (mA)
